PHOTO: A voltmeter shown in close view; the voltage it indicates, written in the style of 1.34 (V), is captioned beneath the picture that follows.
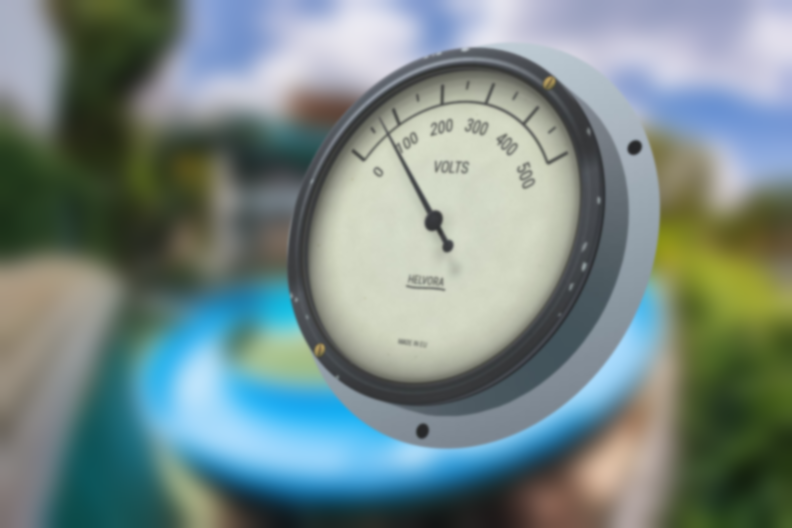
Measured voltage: 75 (V)
